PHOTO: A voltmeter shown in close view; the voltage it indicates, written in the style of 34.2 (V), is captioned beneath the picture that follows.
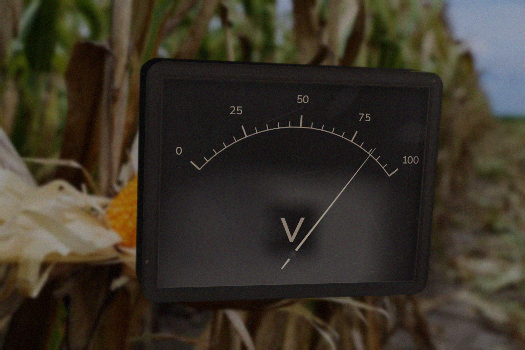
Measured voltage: 85 (V)
